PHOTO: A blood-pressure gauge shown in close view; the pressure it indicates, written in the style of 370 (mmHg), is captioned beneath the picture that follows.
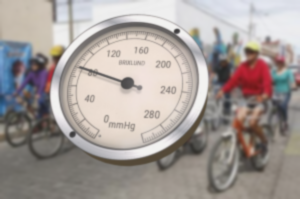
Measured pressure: 80 (mmHg)
